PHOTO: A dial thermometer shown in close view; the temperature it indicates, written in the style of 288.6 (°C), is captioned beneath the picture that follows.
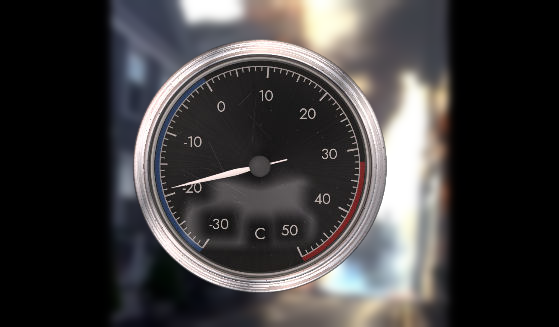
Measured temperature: -19 (°C)
